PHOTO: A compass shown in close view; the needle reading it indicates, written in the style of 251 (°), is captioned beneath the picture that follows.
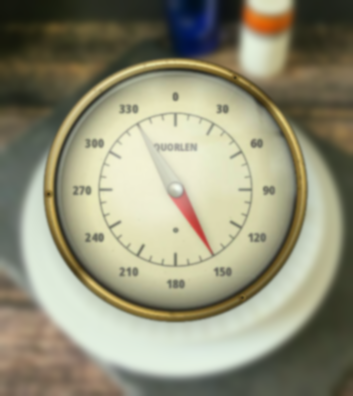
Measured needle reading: 150 (°)
